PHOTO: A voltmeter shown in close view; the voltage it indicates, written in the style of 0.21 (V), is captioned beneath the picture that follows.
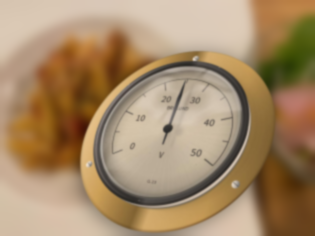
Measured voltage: 25 (V)
